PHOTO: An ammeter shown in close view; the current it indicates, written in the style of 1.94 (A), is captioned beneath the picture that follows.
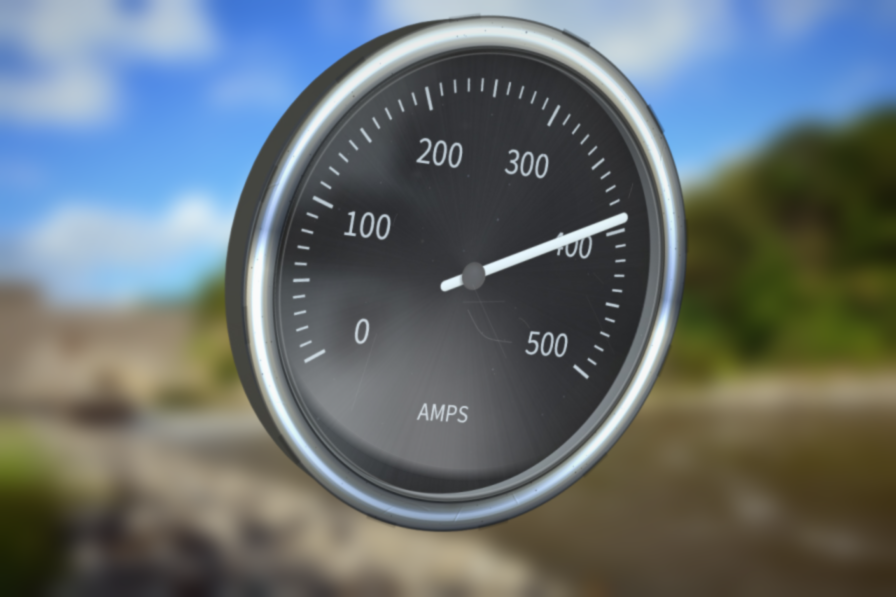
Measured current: 390 (A)
